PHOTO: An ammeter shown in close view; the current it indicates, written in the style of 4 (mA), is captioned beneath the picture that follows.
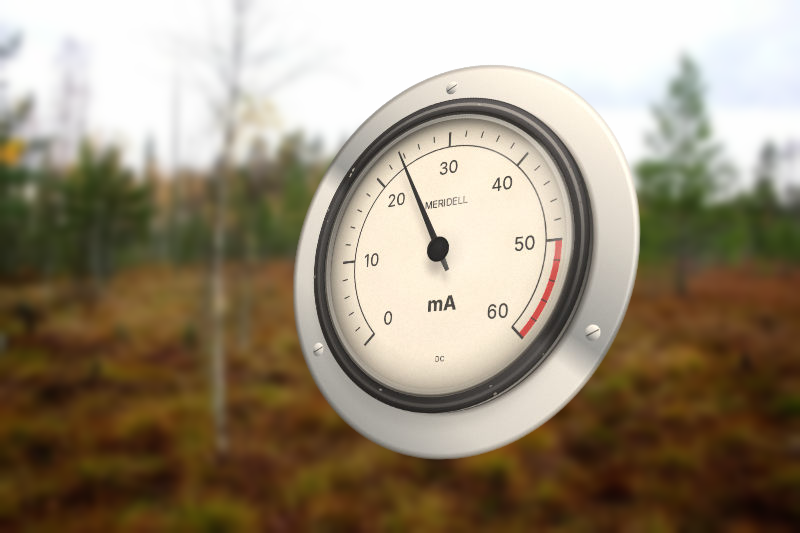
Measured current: 24 (mA)
